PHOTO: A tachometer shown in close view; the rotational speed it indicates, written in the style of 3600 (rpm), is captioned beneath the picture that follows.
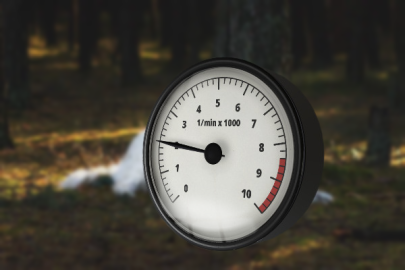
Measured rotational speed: 2000 (rpm)
